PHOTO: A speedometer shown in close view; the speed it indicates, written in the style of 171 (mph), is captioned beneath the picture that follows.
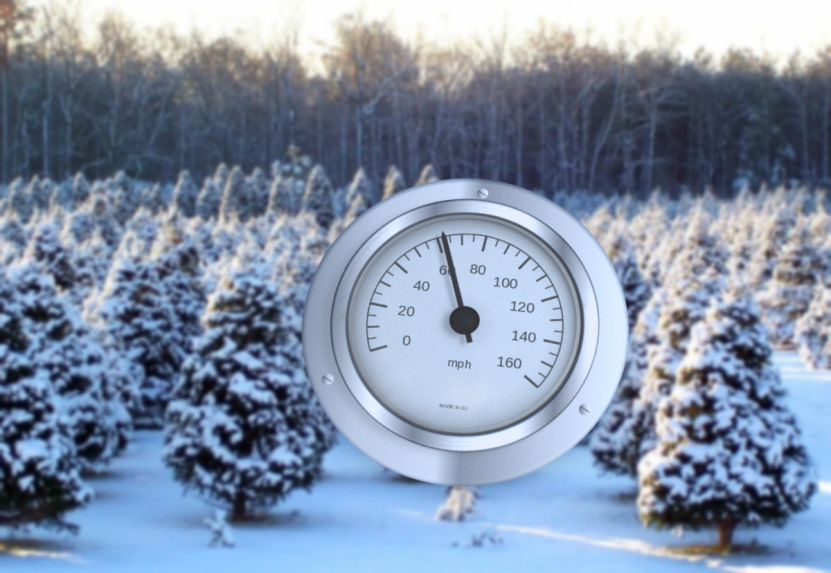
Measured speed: 62.5 (mph)
